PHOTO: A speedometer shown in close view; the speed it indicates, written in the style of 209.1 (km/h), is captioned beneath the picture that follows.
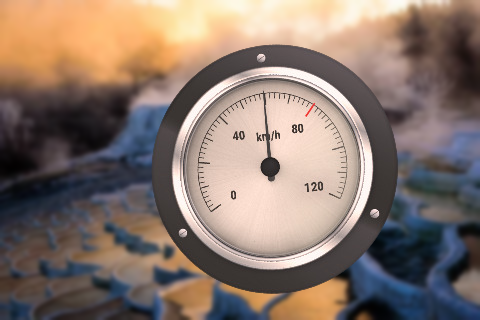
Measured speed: 60 (km/h)
